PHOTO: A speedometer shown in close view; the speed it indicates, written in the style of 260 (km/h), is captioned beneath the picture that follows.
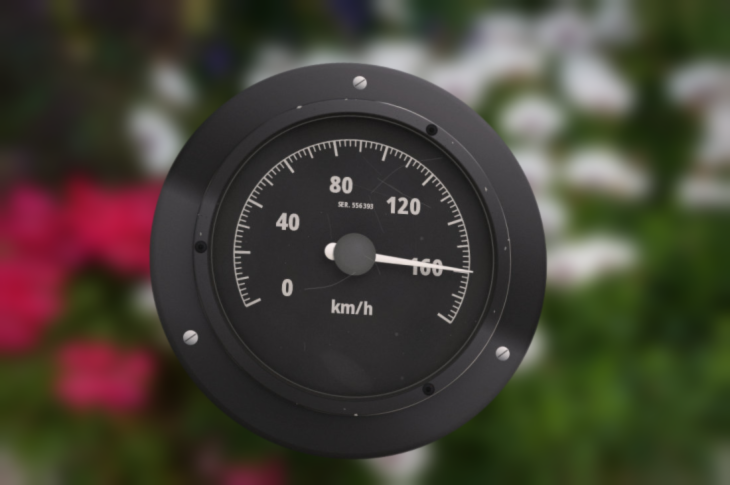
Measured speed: 160 (km/h)
